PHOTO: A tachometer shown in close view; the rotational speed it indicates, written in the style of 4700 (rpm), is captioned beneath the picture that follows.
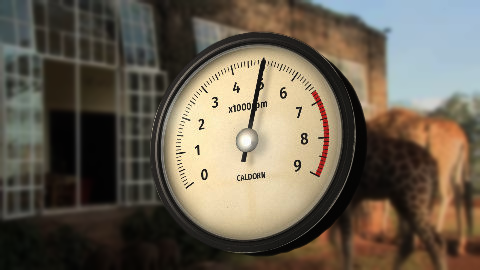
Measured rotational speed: 5000 (rpm)
